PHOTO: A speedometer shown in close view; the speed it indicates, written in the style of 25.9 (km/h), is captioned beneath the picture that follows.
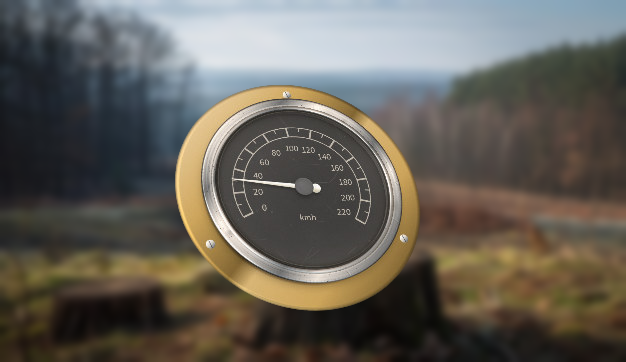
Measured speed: 30 (km/h)
